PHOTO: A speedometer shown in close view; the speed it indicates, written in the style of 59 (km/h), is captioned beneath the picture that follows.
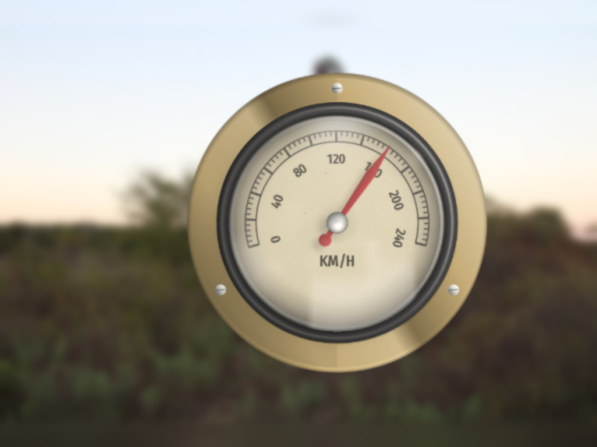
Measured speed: 160 (km/h)
